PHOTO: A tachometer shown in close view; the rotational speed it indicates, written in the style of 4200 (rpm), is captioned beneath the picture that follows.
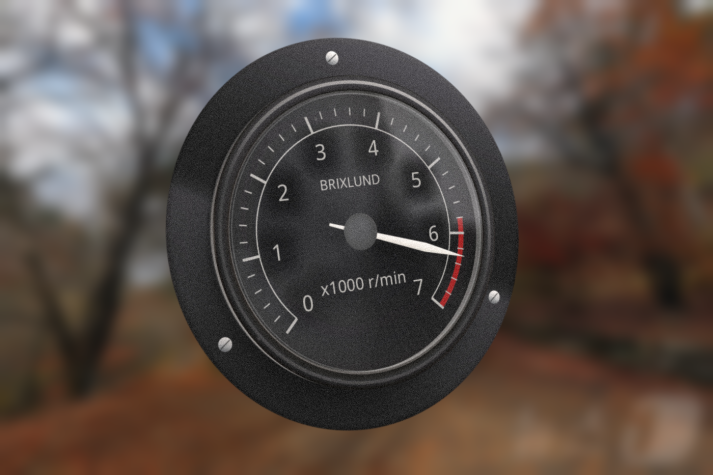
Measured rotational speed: 6300 (rpm)
